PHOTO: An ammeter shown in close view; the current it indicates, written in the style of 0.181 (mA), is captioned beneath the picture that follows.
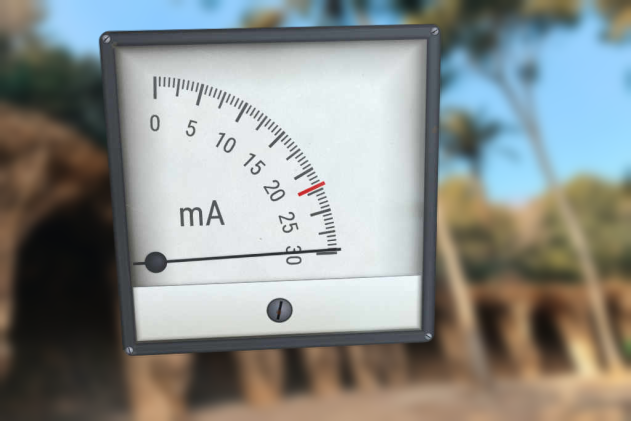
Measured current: 29.5 (mA)
